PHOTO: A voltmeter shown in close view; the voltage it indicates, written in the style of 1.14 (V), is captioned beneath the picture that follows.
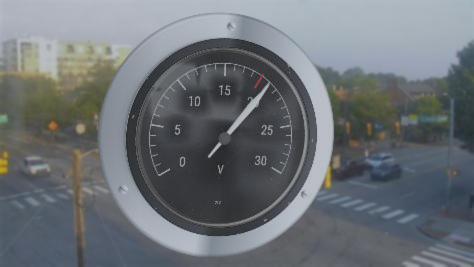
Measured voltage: 20 (V)
